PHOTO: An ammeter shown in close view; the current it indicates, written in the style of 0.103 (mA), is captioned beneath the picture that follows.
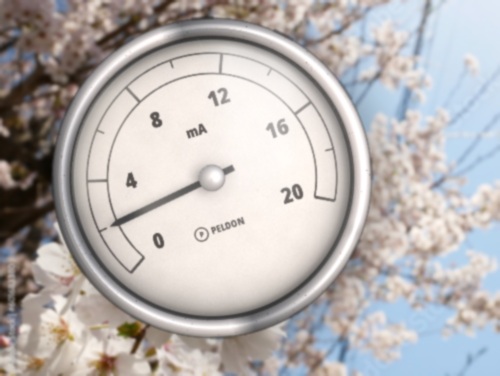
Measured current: 2 (mA)
